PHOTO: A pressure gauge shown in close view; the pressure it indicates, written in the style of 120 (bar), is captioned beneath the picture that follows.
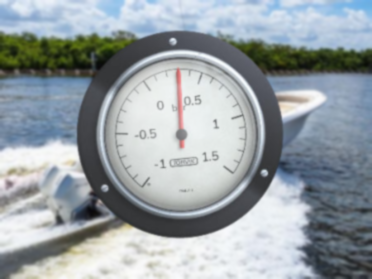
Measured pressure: 0.3 (bar)
